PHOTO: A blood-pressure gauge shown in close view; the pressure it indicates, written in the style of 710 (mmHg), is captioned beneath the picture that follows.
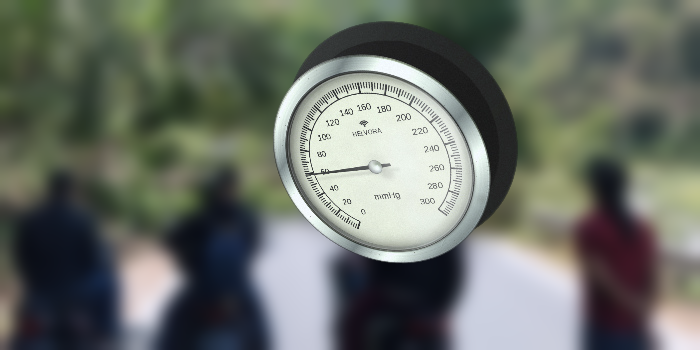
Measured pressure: 60 (mmHg)
